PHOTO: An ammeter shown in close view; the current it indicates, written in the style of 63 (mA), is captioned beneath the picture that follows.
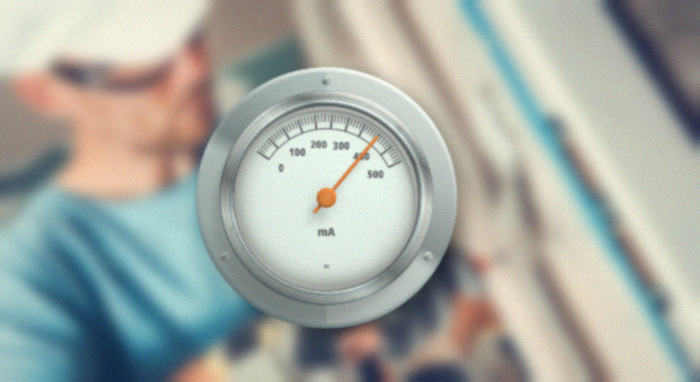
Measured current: 400 (mA)
